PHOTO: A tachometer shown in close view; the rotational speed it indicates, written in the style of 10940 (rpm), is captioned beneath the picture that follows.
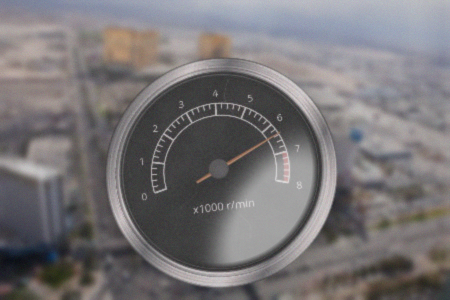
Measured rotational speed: 6400 (rpm)
